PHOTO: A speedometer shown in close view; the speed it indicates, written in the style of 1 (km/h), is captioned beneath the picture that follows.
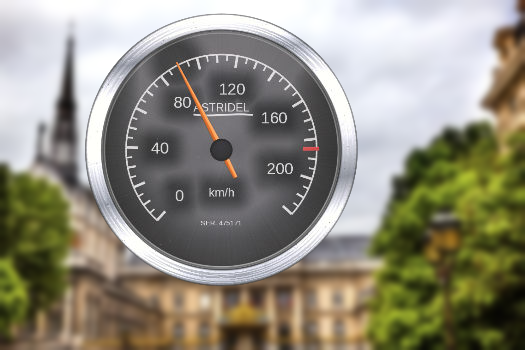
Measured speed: 90 (km/h)
